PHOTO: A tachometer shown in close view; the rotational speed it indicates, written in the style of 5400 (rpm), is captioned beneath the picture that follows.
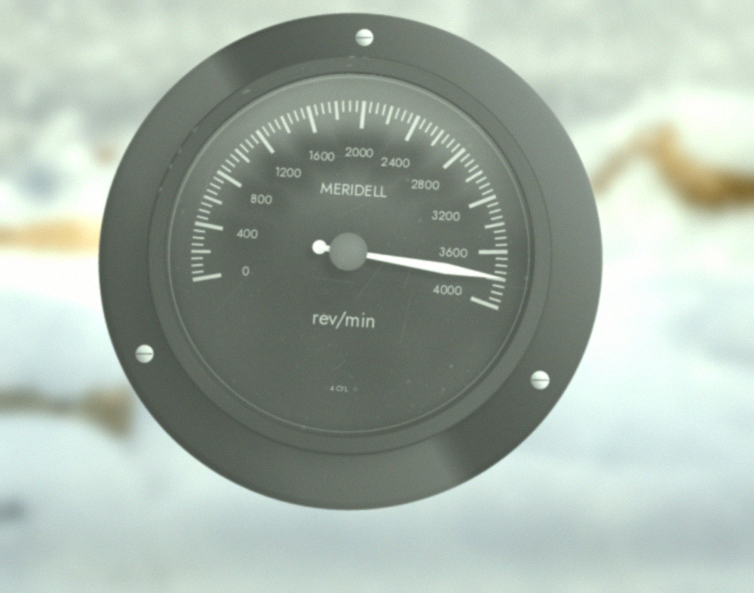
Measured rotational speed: 3800 (rpm)
